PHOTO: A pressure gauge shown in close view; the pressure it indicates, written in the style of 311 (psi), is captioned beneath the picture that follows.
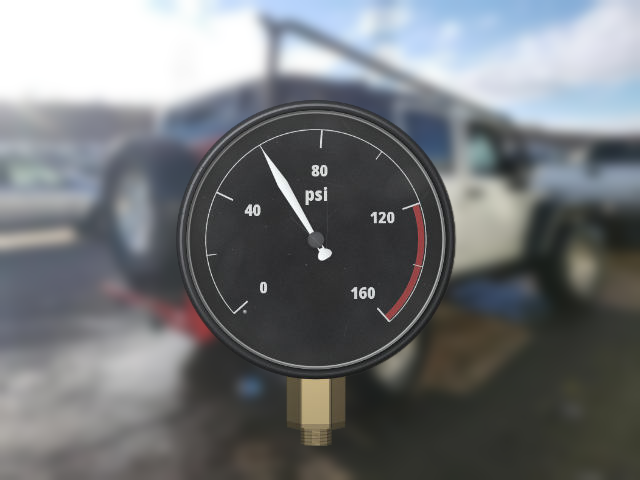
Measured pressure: 60 (psi)
